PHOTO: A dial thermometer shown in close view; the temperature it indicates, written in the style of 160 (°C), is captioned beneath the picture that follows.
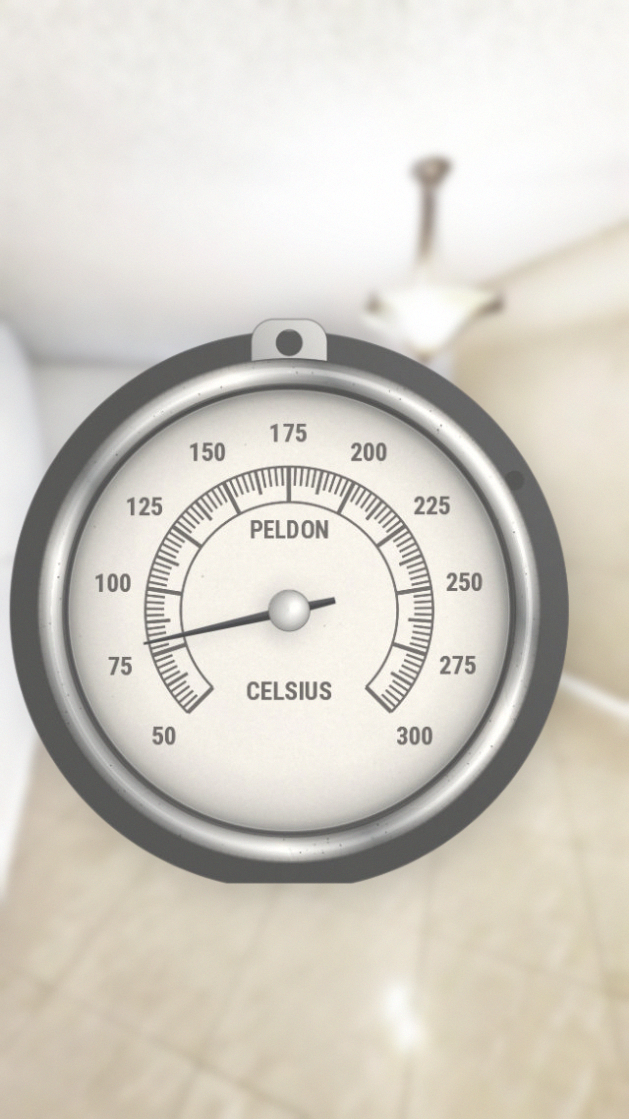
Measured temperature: 80 (°C)
